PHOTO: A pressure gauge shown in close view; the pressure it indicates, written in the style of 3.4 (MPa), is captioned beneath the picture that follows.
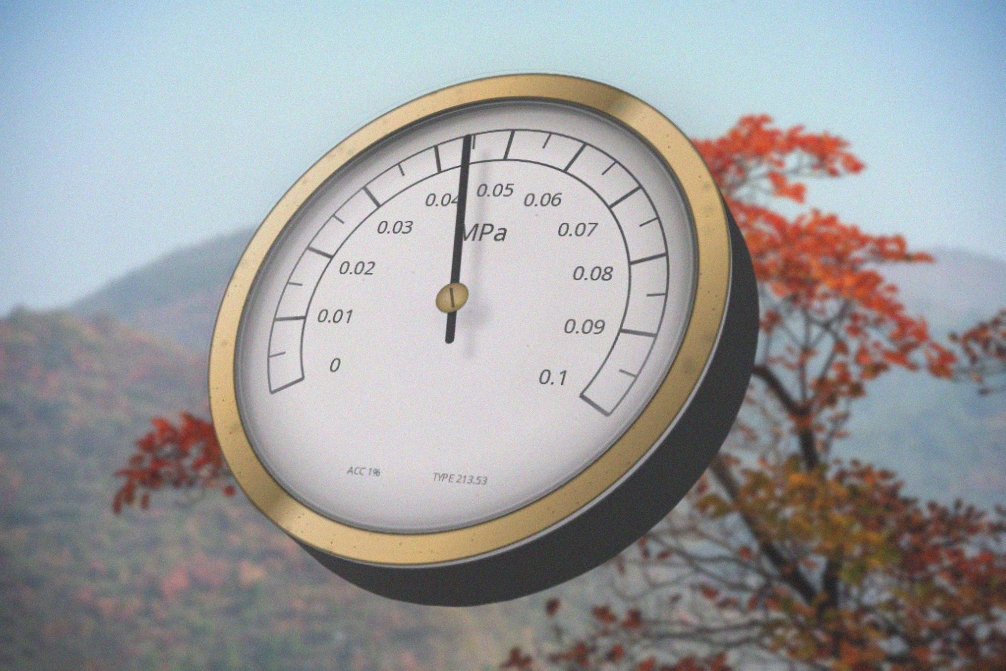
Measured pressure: 0.045 (MPa)
